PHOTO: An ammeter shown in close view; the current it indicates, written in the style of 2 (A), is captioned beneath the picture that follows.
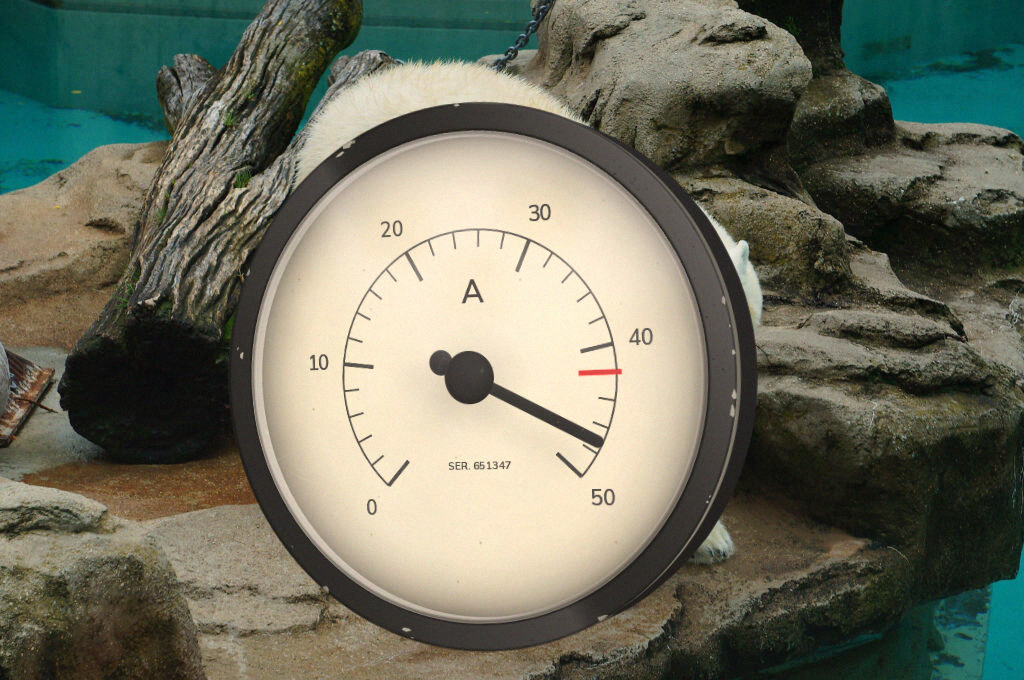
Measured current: 47 (A)
